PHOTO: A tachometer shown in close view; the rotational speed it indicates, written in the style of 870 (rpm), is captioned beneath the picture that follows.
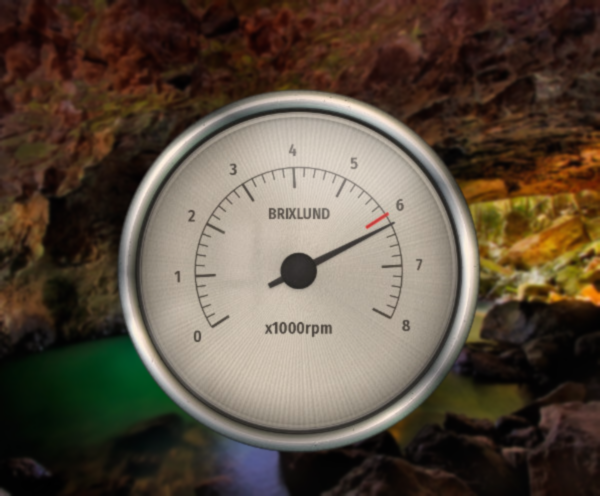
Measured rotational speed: 6200 (rpm)
